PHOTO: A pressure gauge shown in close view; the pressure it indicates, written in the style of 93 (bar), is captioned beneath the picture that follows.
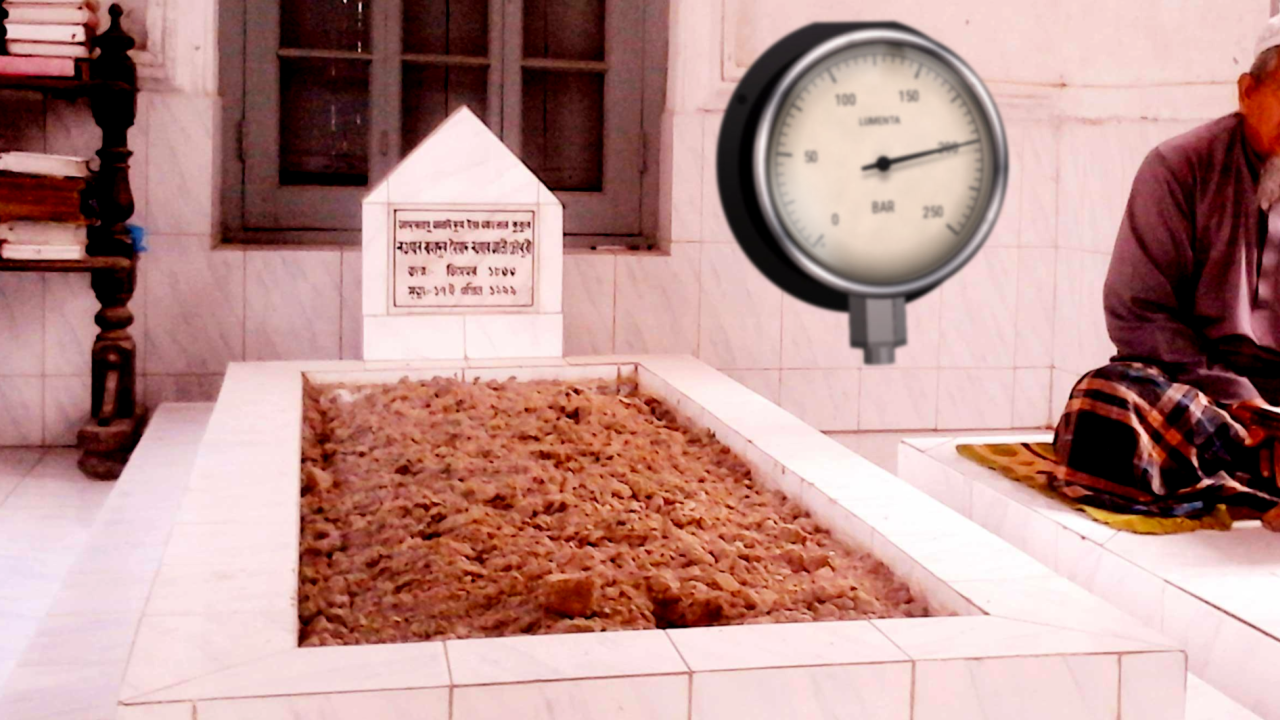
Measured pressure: 200 (bar)
